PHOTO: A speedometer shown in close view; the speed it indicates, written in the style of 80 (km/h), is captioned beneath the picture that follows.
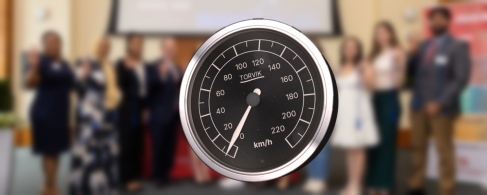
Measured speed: 5 (km/h)
